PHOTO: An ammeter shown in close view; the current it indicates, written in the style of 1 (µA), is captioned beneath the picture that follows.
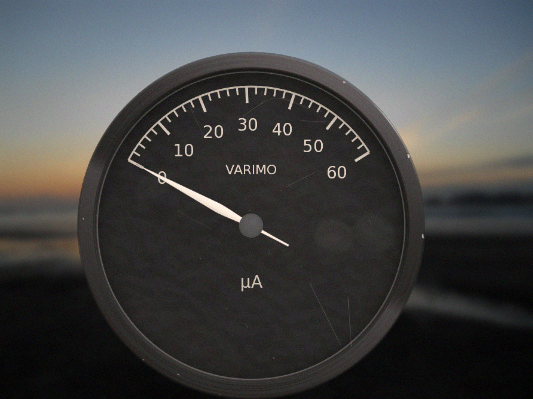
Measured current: 0 (µA)
